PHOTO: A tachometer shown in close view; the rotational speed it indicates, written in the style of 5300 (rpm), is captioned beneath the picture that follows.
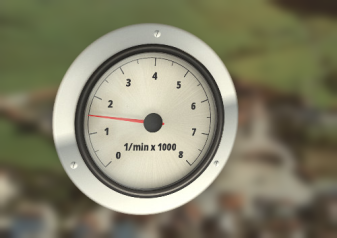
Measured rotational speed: 1500 (rpm)
